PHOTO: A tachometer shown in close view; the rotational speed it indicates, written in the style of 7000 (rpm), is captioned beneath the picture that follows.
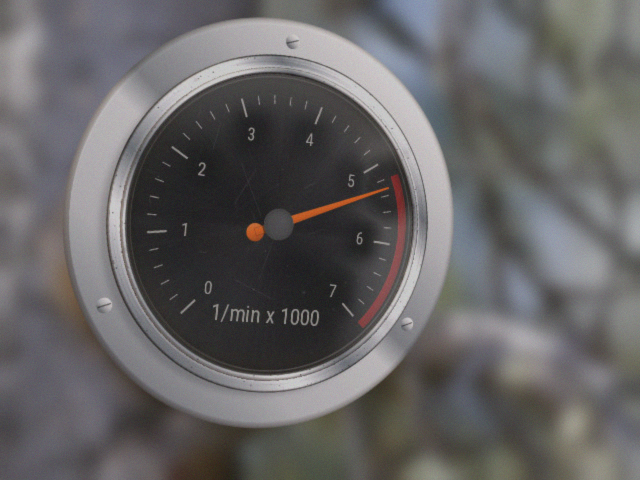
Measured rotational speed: 5300 (rpm)
